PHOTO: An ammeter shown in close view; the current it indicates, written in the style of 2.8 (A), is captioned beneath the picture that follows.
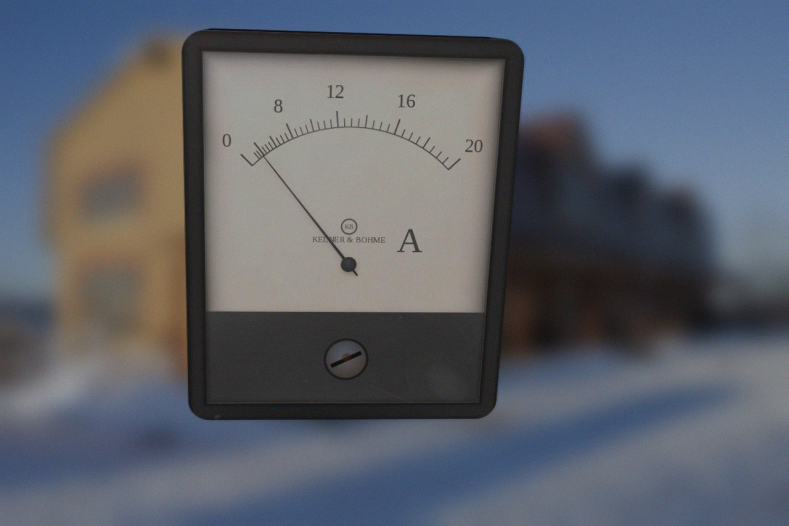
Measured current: 4 (A)
